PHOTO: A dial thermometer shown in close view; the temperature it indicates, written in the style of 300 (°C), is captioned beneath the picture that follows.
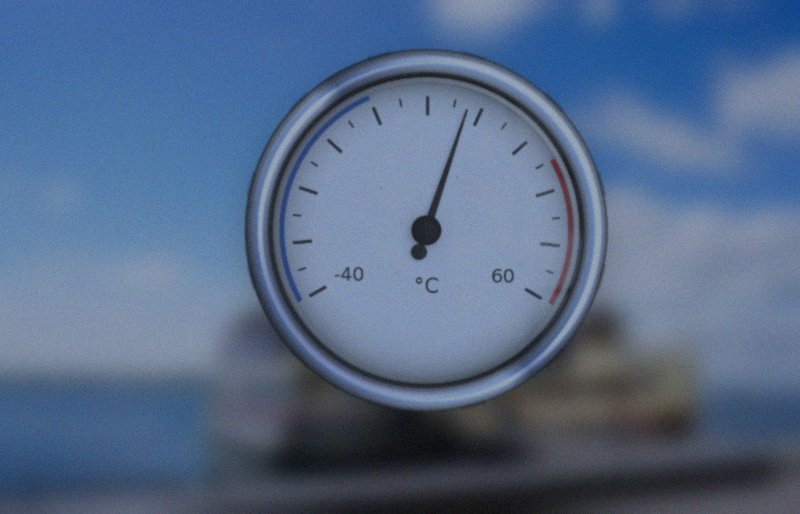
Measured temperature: 17.5 (°C)
